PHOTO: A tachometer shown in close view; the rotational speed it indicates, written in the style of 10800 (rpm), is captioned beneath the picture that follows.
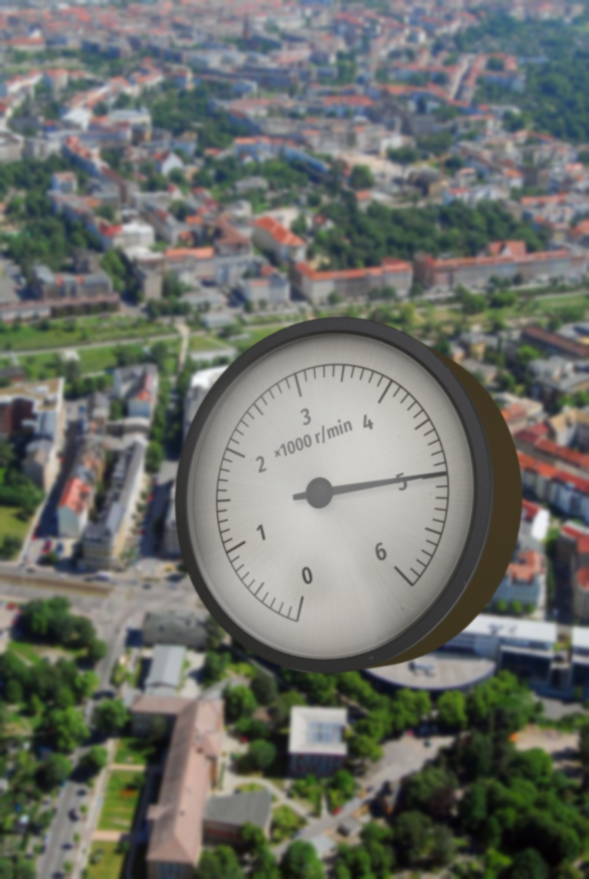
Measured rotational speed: 5000 (rpm)
